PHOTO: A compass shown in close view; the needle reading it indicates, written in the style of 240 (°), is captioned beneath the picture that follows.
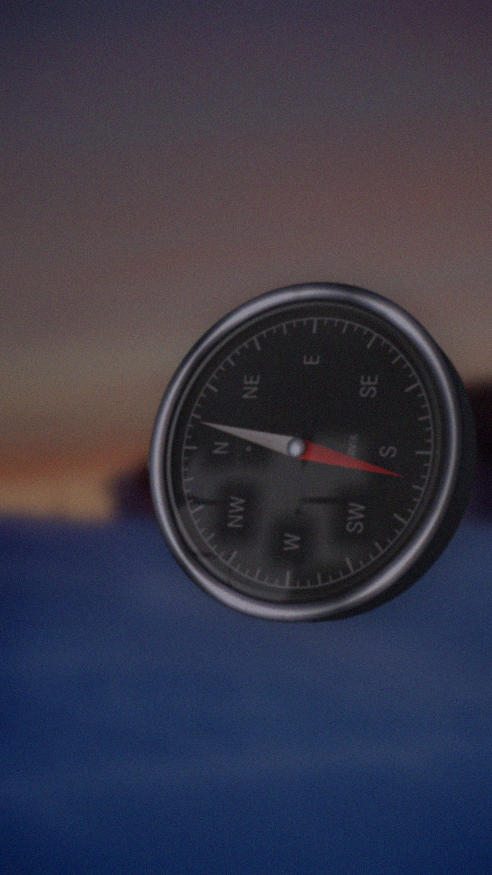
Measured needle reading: 192.5 (°)
